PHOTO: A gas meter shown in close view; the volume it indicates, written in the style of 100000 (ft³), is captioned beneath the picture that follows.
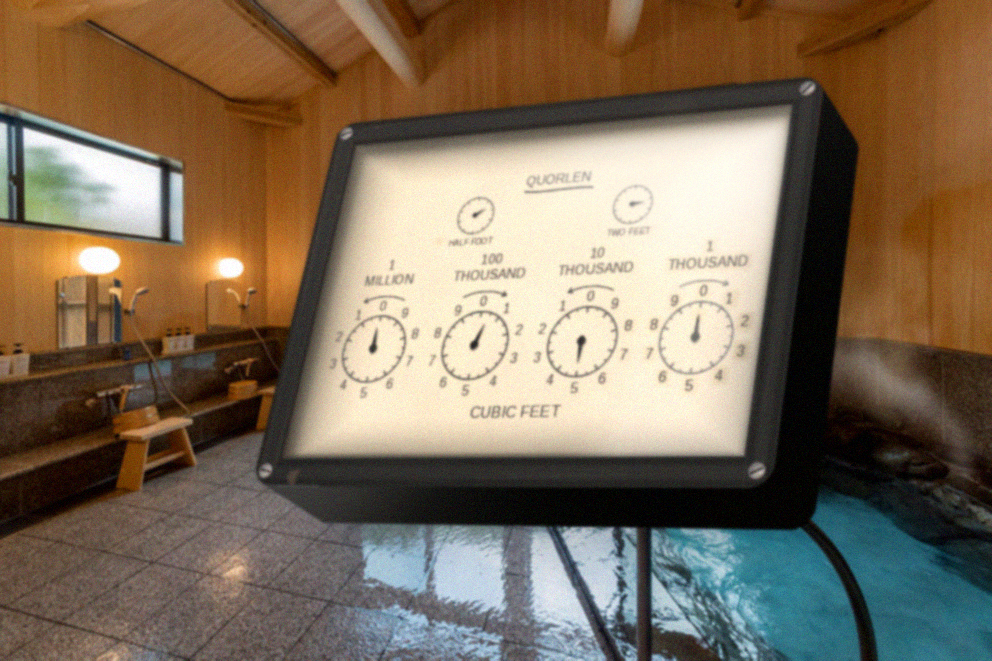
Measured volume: 5000 (ft³)
